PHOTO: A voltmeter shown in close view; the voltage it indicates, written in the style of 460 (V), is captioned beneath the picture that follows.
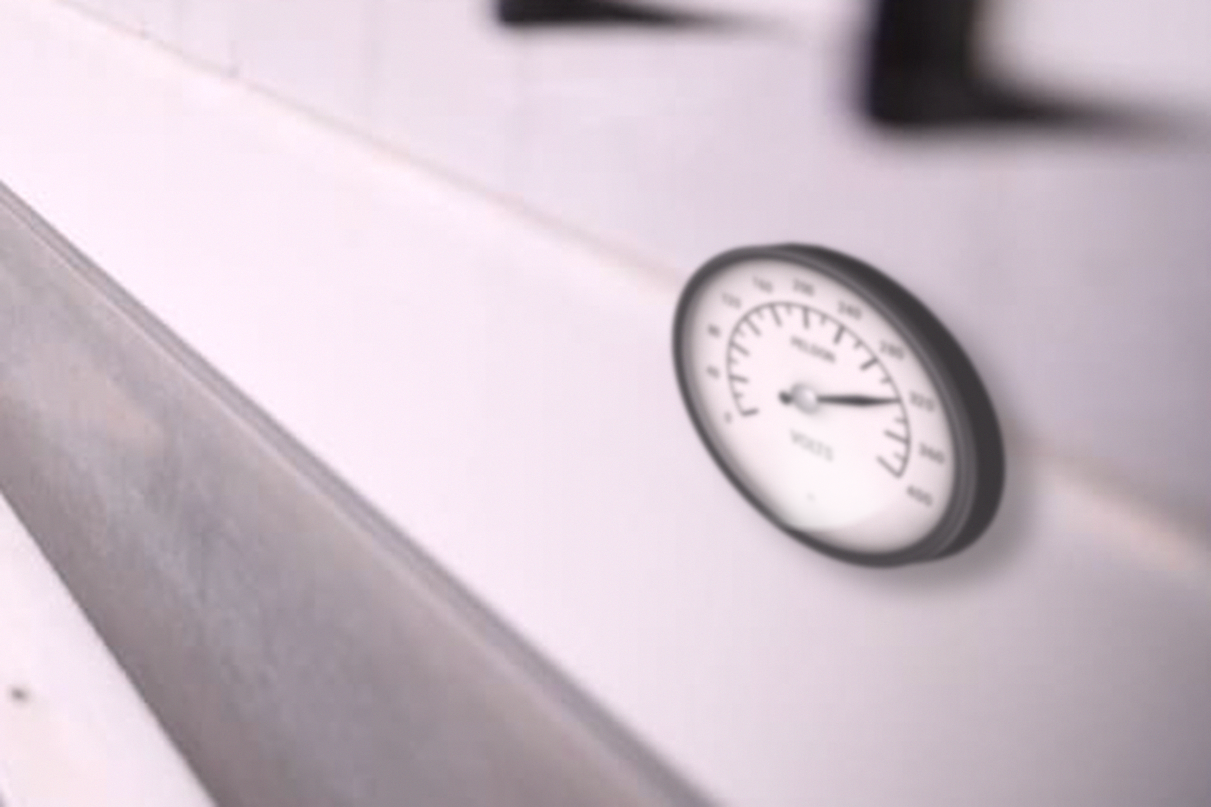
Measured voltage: 320 (V)
